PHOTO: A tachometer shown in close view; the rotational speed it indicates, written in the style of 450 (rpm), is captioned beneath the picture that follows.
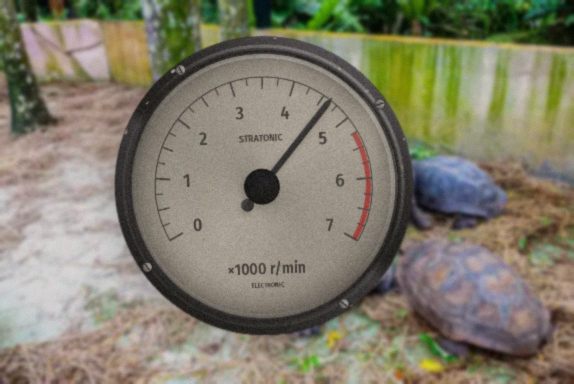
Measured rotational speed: 4625 (rpm)
